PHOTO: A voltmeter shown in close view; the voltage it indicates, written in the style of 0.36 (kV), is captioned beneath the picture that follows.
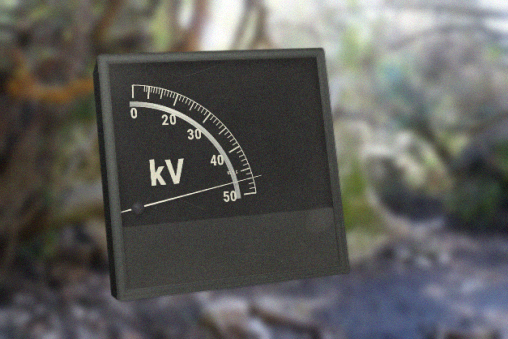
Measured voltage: 47 (kV)
